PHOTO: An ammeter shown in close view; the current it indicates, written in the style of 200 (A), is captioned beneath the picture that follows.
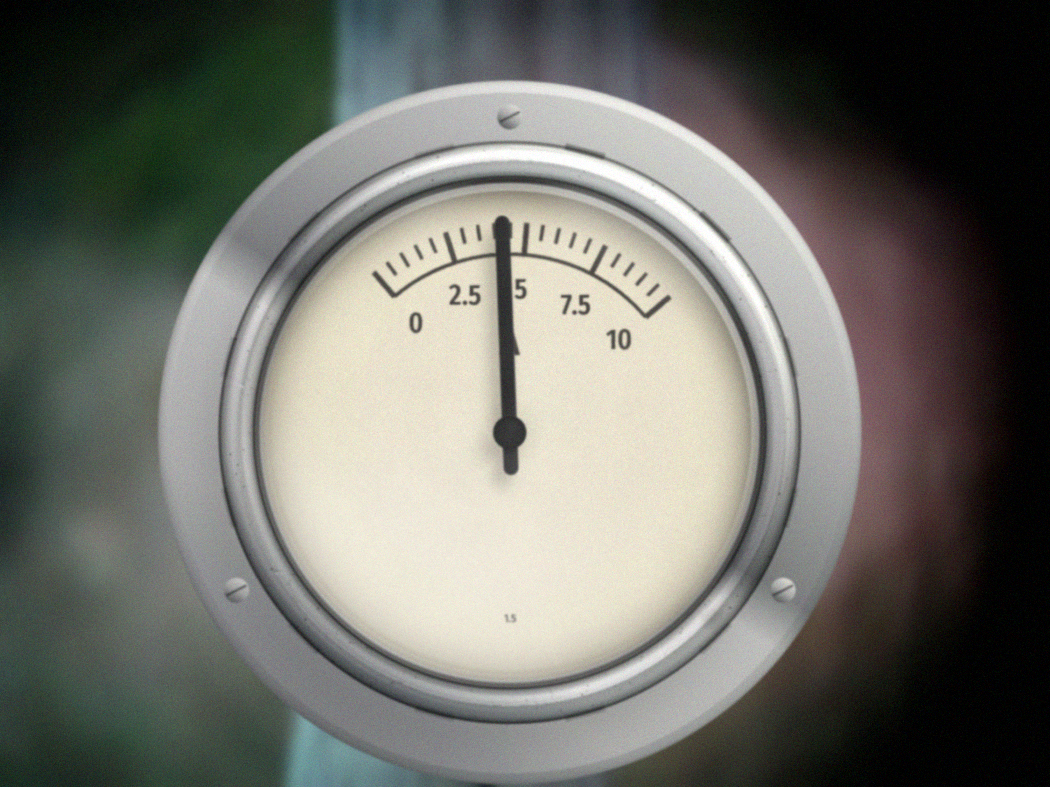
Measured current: 4.25 (A)
